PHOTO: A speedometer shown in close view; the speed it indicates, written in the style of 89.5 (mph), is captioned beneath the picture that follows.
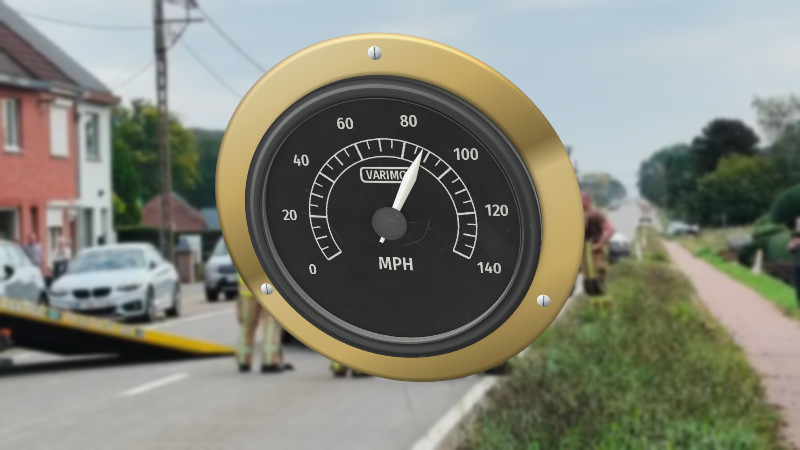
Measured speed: 87.5 (mph)
